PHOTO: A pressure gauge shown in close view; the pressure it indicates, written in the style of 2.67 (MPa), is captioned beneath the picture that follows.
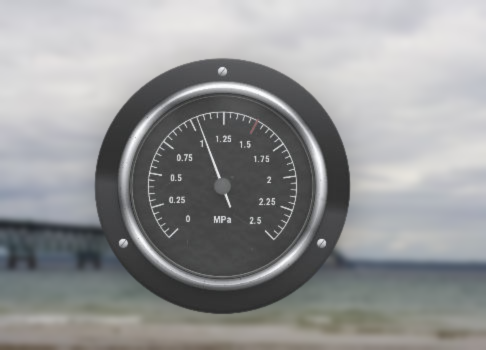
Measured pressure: 1.05 (MPa)
